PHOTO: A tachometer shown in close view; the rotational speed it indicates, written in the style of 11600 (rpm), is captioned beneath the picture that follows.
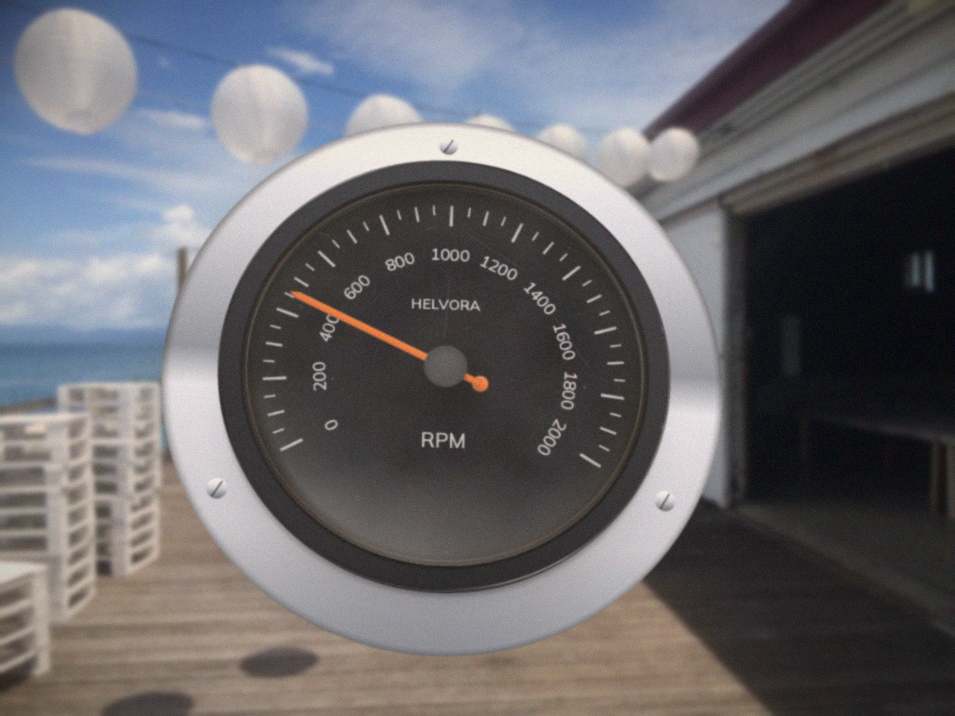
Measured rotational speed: 450 (rpm)
